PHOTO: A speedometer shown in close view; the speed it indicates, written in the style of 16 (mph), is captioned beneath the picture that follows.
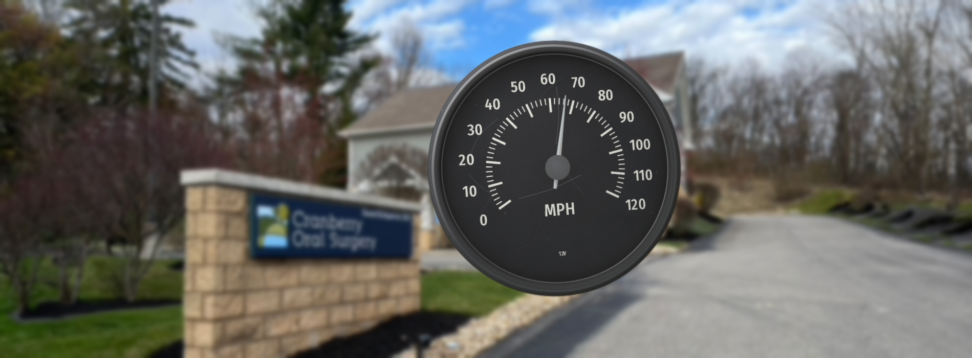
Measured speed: 66 (mph)
